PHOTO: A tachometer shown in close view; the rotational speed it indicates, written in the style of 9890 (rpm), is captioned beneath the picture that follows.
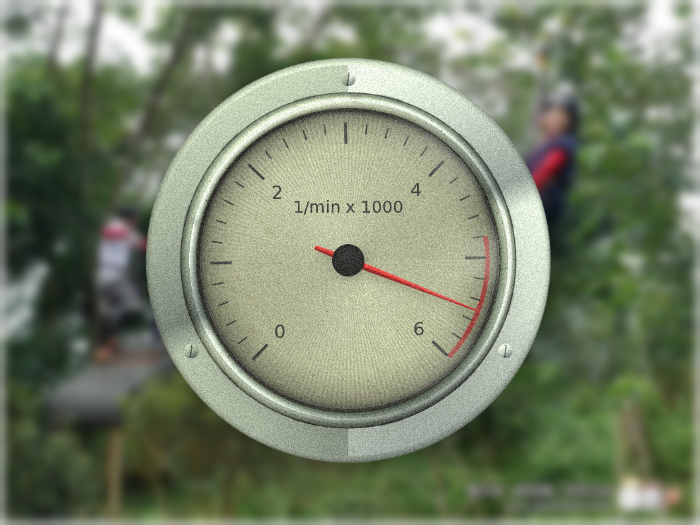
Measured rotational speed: 5500 (rpm)
